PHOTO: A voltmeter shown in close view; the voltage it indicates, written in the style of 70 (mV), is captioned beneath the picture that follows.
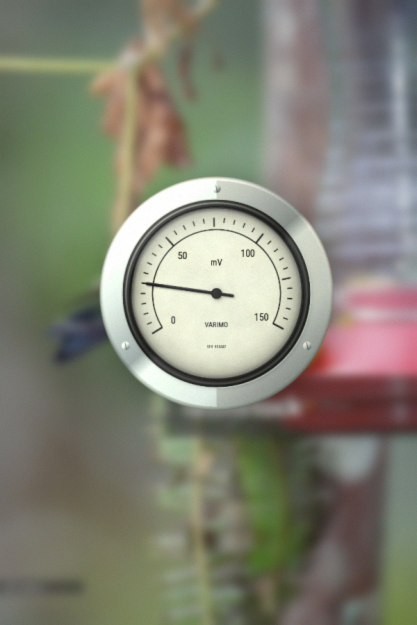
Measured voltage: 25 (mV)
